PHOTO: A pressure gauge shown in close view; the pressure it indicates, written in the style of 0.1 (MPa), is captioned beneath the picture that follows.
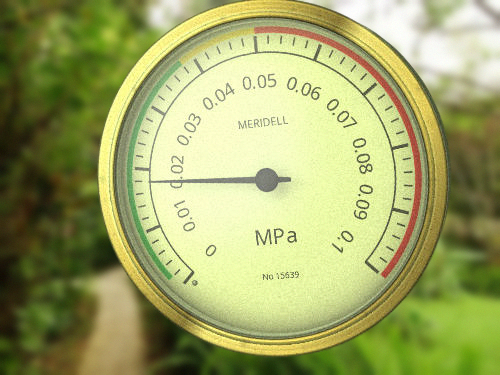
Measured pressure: 0.018 (MPa)
